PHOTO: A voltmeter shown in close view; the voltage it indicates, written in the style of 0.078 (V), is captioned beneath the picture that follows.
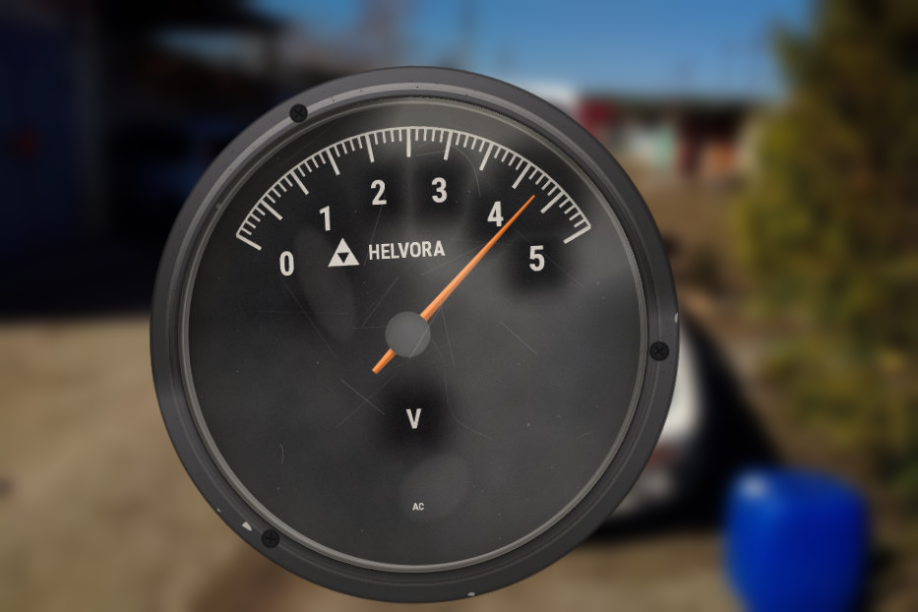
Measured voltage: 4.3 (V)
